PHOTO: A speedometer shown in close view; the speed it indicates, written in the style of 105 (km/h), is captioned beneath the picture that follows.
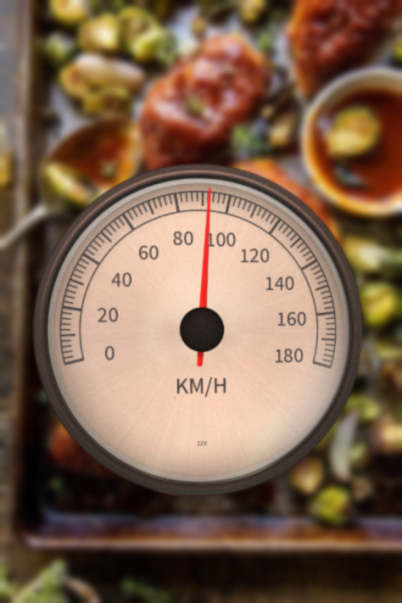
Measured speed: 92 (km/h)
